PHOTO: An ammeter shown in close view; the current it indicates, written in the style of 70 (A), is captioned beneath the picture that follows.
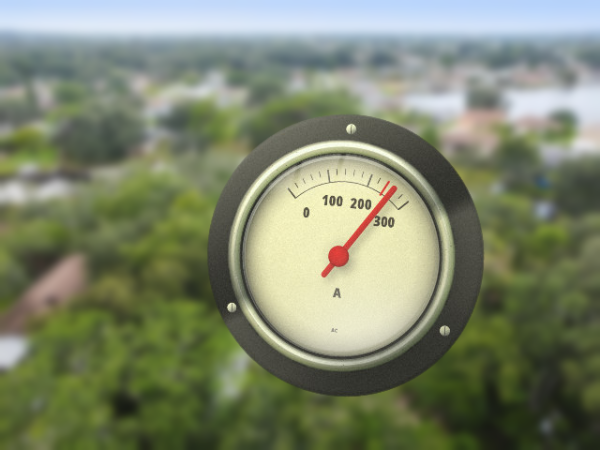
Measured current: 260 (A)
